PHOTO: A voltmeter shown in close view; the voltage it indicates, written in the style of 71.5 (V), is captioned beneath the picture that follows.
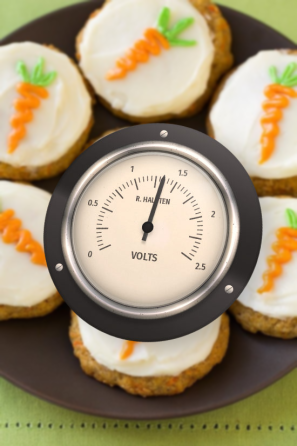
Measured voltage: 1.35 (V)
